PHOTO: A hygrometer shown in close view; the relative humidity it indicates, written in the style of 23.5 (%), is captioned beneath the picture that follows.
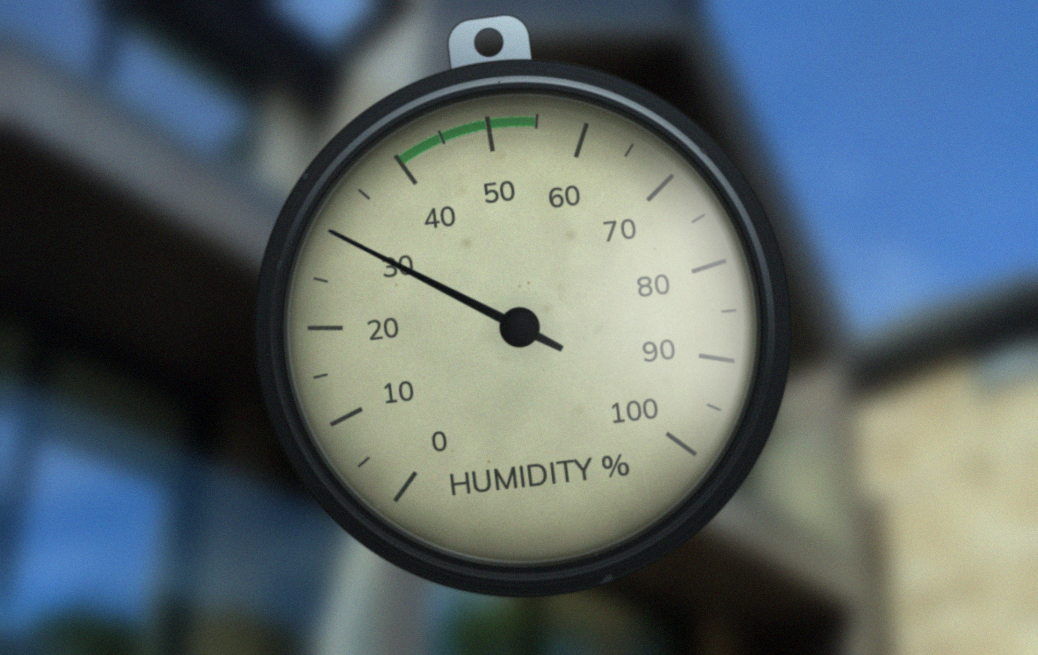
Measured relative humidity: 30 (%)
